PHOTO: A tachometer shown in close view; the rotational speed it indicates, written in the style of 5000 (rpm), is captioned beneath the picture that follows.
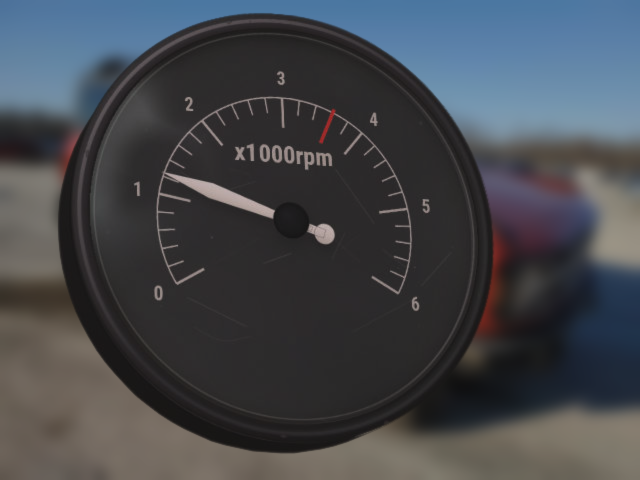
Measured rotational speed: 1200 (rpm)
